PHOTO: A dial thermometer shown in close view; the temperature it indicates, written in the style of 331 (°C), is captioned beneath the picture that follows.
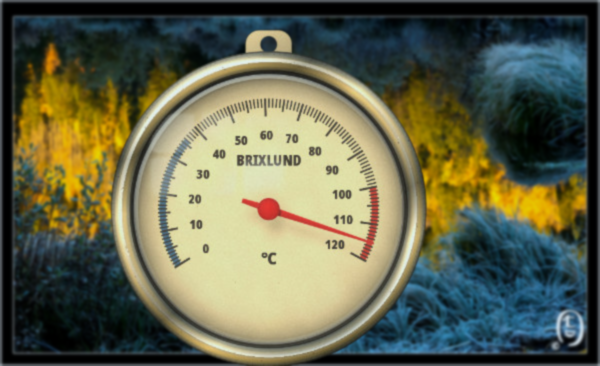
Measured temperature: 115 (°C)
